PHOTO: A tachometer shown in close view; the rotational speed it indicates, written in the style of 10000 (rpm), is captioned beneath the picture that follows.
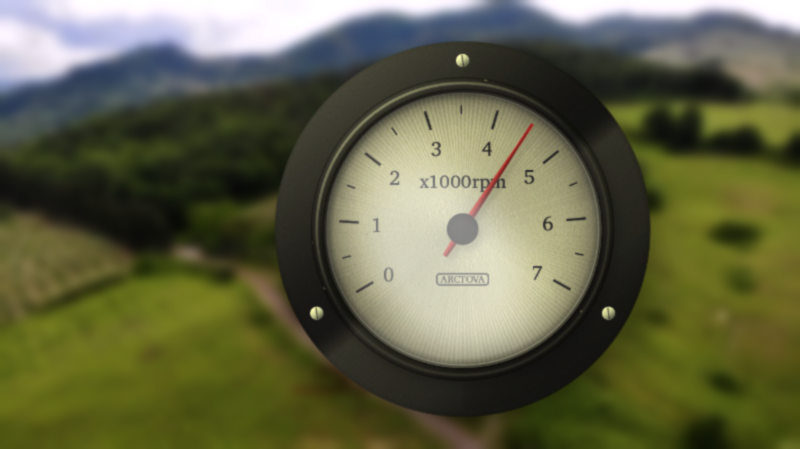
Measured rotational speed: 4500 (rpm)
